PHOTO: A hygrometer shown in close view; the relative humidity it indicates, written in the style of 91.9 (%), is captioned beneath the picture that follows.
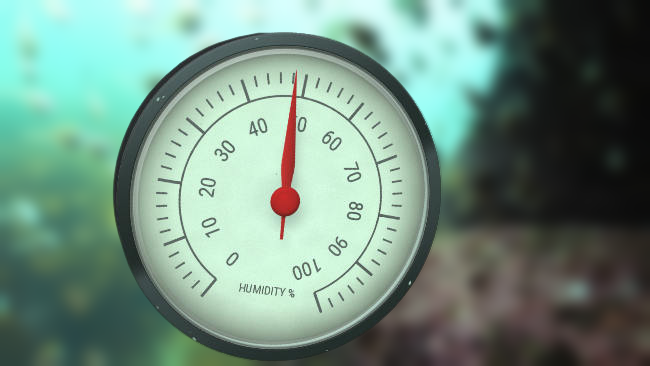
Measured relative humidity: 48 (%)
